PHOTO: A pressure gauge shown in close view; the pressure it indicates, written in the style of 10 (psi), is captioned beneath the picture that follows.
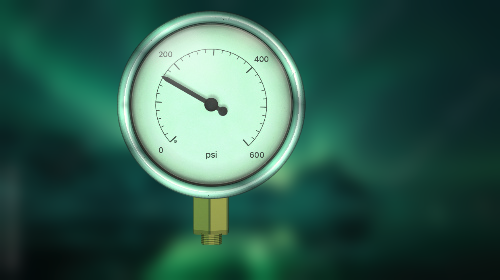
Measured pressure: 160 (psi)
